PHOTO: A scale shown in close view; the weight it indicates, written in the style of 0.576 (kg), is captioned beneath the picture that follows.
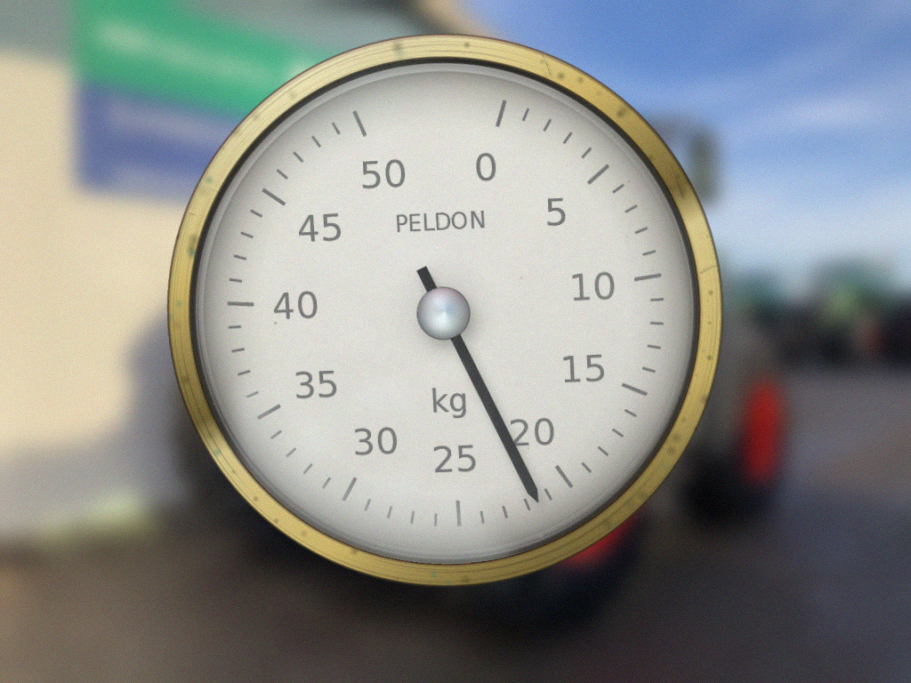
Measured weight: 21.5 (kg)
